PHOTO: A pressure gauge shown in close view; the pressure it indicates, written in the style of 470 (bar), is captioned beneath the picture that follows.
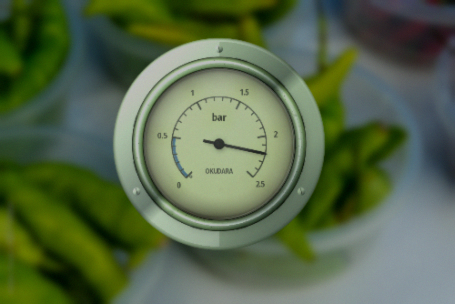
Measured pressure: 2.2 (bar)
